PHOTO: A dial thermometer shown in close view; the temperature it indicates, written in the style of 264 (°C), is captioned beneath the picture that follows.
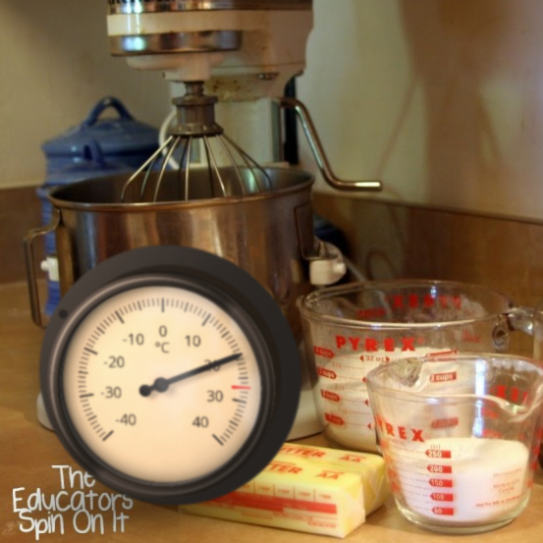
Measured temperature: 20 (°C)
